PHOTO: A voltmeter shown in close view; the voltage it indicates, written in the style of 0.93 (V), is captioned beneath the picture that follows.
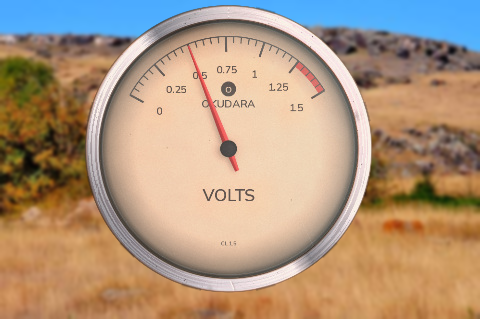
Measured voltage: 0.5 (V)
